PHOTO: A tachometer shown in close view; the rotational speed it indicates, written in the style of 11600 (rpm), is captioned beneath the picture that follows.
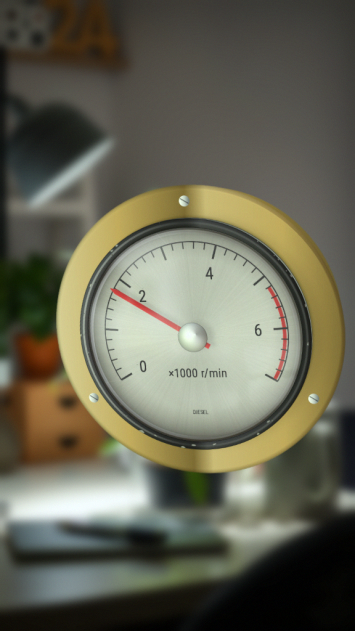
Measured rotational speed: 1800 (rpm)
